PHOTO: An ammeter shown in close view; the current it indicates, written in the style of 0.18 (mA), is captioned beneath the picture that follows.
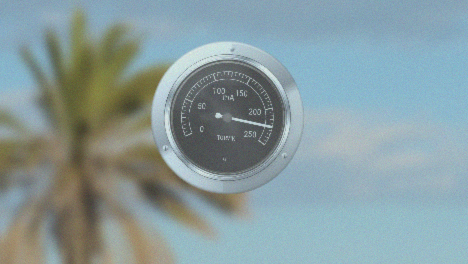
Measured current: 225 (mA)
